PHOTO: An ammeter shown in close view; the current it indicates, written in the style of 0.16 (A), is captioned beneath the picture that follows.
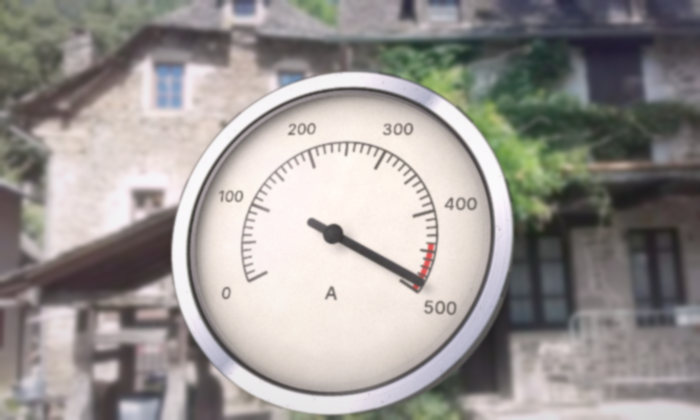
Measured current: 490 (A)
